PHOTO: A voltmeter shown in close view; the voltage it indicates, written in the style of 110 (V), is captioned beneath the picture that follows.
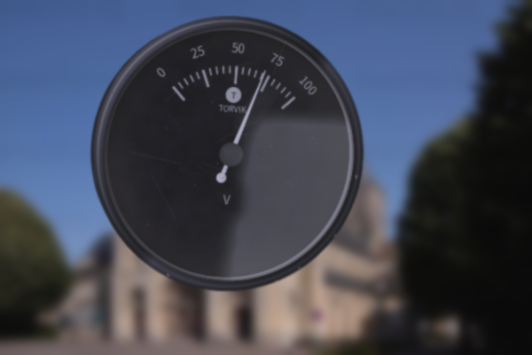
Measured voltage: 70 (V)
